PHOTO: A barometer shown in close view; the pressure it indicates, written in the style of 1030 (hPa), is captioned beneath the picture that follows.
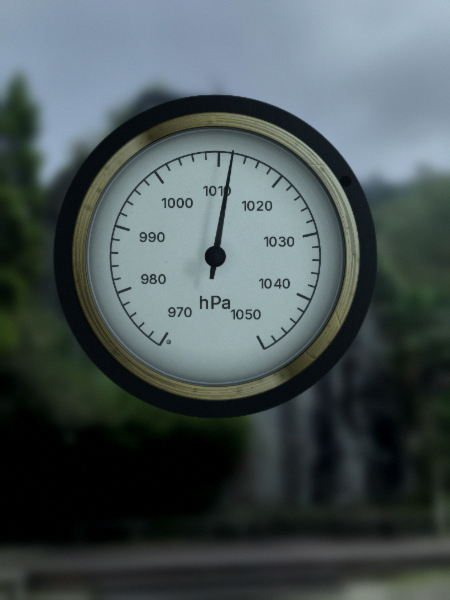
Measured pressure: 1012 (hPa)
